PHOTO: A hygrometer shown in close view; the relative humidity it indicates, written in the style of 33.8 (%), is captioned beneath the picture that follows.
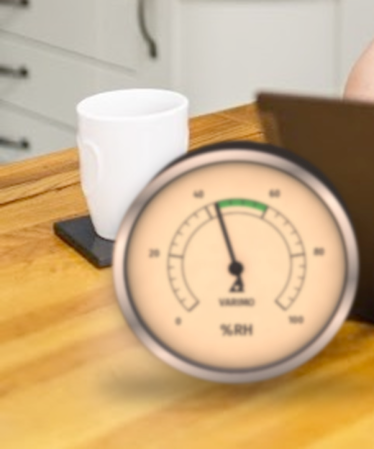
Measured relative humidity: 44 (%)
